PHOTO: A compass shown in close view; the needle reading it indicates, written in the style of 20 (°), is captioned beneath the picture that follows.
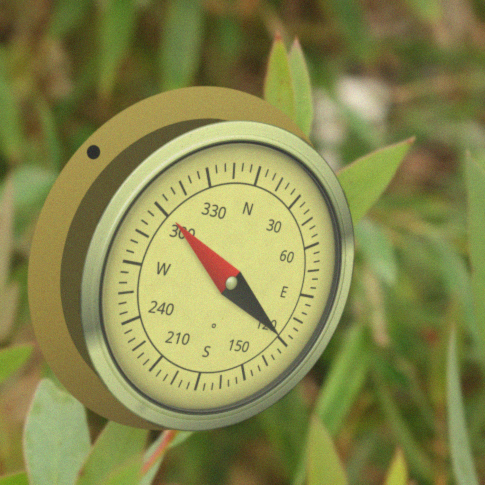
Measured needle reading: 300 (°)
